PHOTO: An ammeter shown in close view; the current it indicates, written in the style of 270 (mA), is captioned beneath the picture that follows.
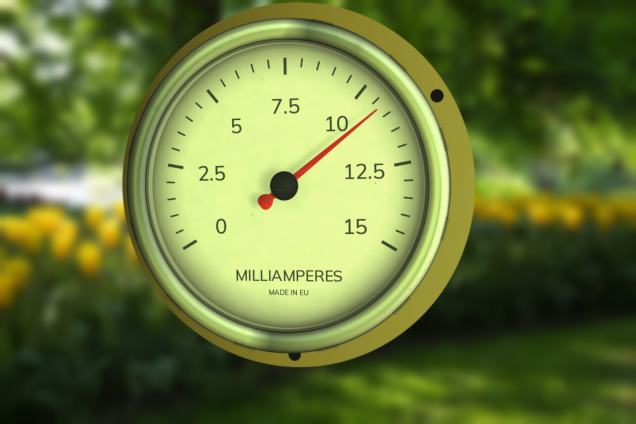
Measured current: 10.75 (mA)
